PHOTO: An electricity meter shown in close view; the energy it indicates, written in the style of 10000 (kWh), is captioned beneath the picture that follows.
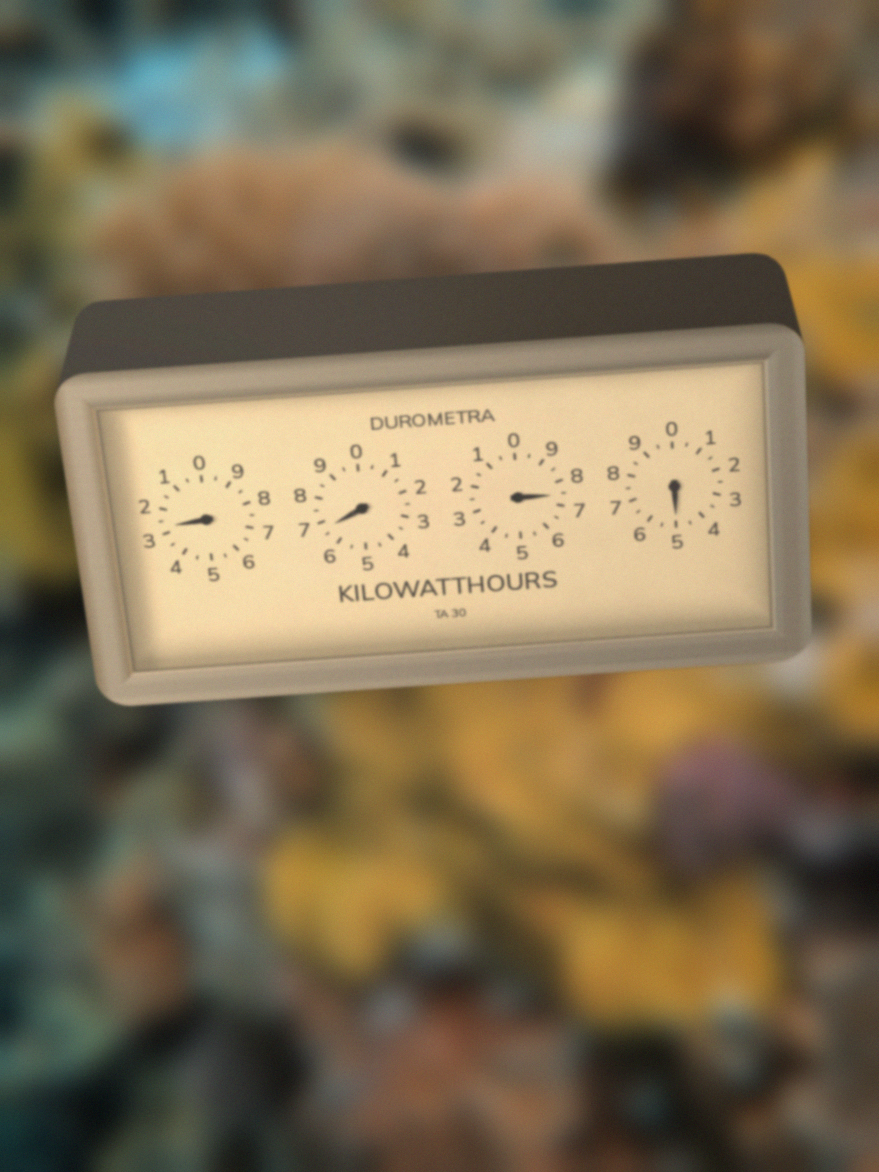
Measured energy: 2675 (kWh)
